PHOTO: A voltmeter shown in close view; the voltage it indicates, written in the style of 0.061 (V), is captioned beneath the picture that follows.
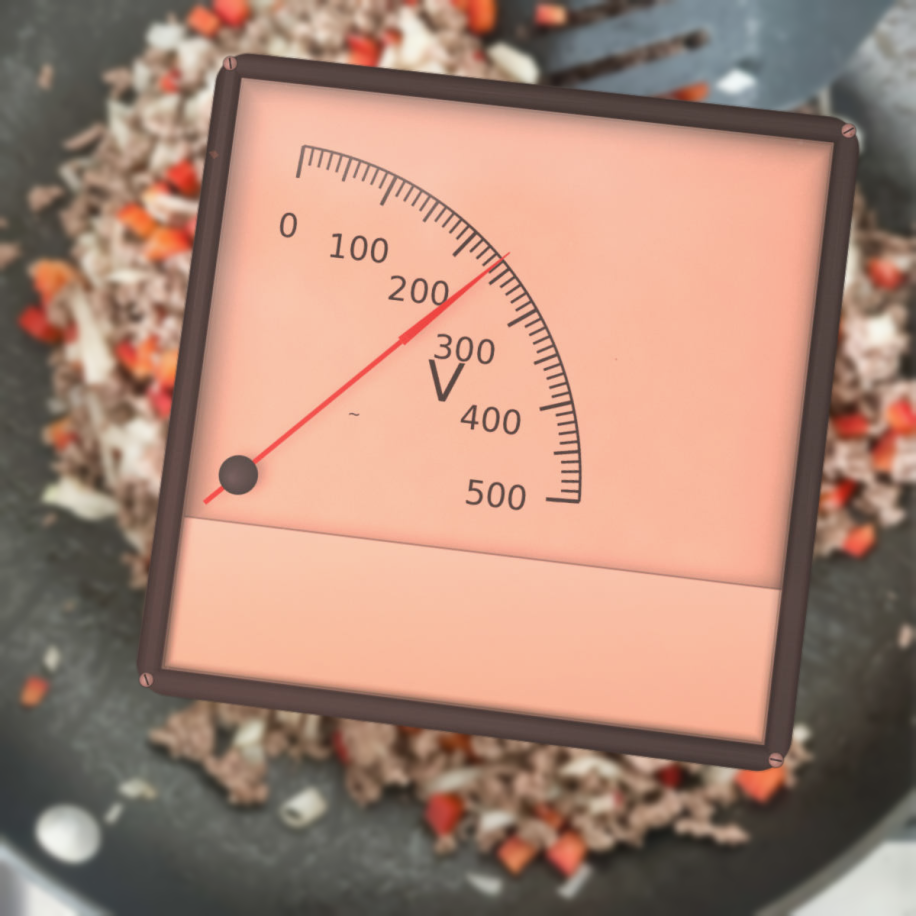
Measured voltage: 240 (V)
